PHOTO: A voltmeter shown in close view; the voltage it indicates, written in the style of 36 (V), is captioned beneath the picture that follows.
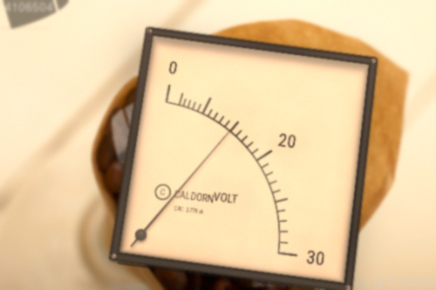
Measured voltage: 15 (V)
